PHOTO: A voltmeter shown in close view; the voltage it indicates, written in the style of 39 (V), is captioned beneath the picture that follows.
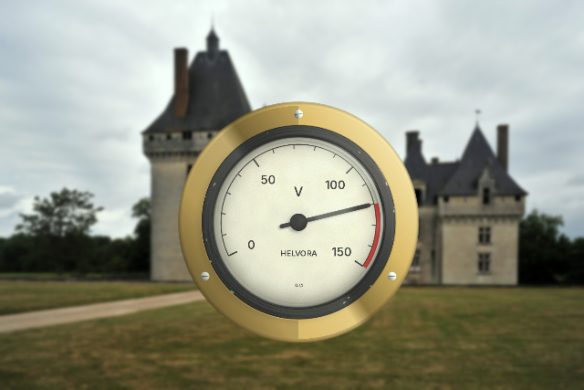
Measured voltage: 120 (V)
